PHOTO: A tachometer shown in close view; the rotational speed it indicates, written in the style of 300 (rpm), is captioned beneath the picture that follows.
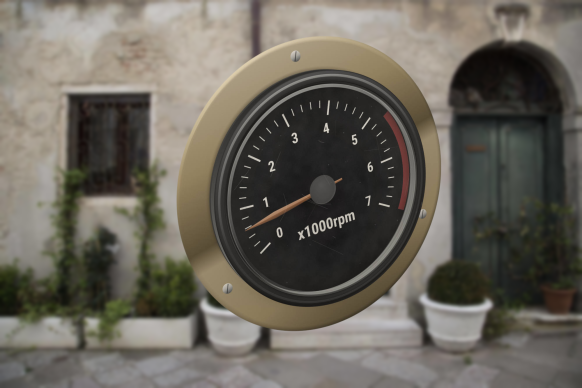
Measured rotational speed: 600 (rpm)
